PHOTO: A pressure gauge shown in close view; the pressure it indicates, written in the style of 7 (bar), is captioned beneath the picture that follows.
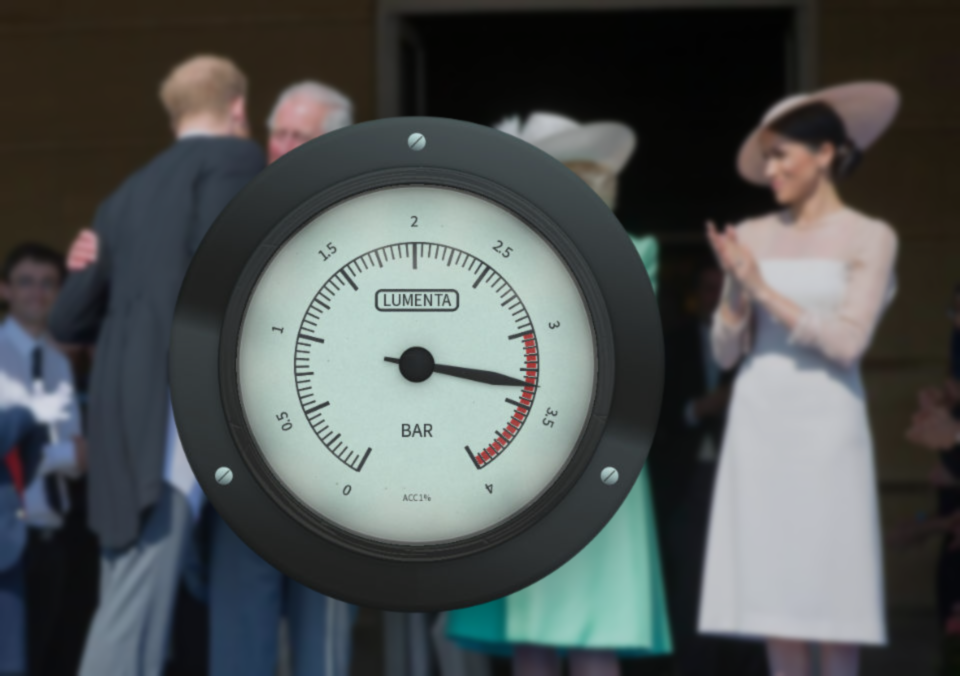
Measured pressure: 3.35 (bar)
